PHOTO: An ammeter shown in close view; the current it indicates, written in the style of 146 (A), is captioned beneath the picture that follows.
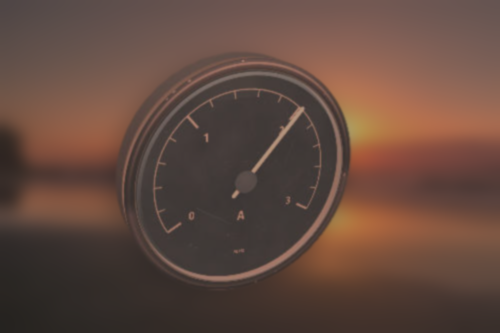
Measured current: 2 (A)
